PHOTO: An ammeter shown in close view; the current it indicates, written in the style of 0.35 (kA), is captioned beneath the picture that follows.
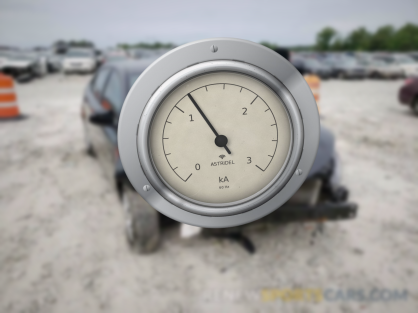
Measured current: 1.2 (kA)
